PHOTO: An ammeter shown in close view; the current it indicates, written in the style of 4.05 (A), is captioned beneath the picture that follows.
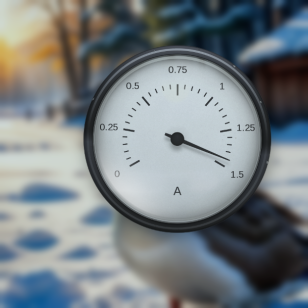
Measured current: 1.45 (A)
